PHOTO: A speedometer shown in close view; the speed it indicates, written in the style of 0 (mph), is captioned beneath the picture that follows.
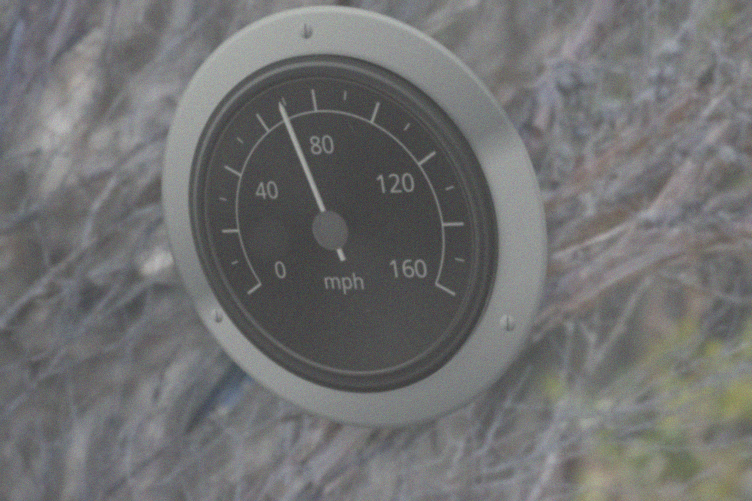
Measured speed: 70 (mph)
